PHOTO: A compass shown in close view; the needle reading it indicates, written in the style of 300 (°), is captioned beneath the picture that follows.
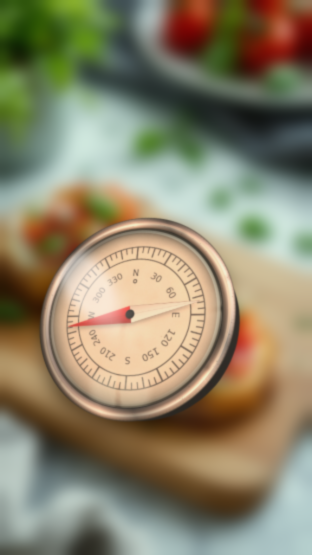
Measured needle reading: 260 (°)
